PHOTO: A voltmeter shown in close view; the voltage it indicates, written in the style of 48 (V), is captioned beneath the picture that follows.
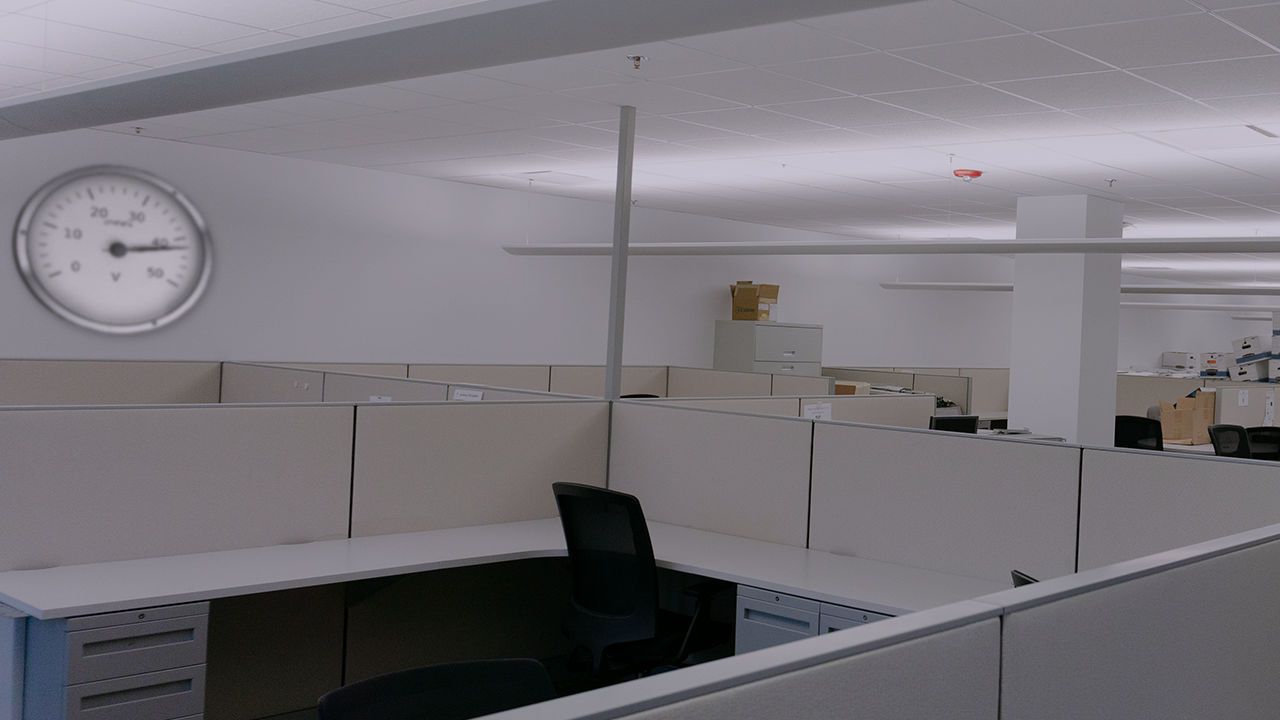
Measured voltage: 42 (V)
